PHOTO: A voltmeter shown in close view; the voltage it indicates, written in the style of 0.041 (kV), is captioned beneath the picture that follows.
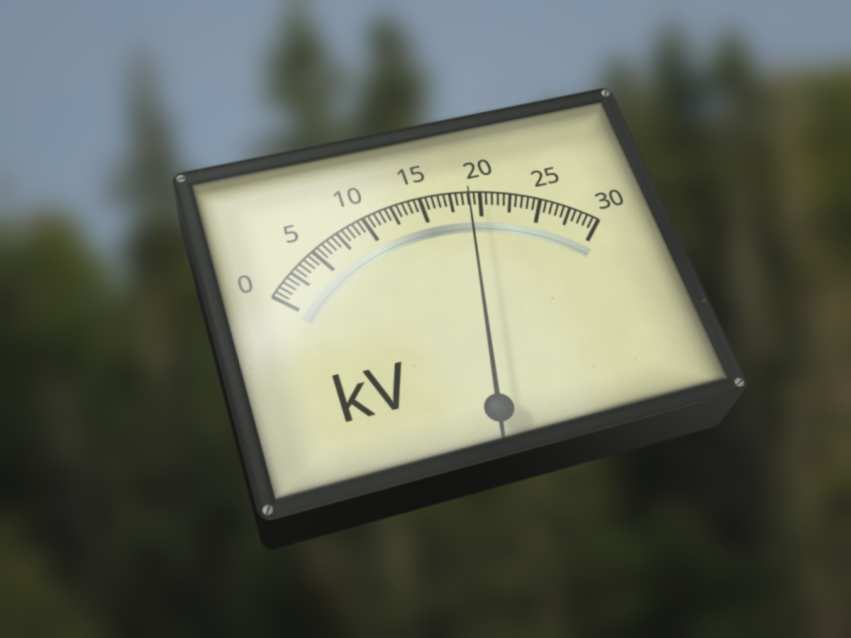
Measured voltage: 19 (kV)
